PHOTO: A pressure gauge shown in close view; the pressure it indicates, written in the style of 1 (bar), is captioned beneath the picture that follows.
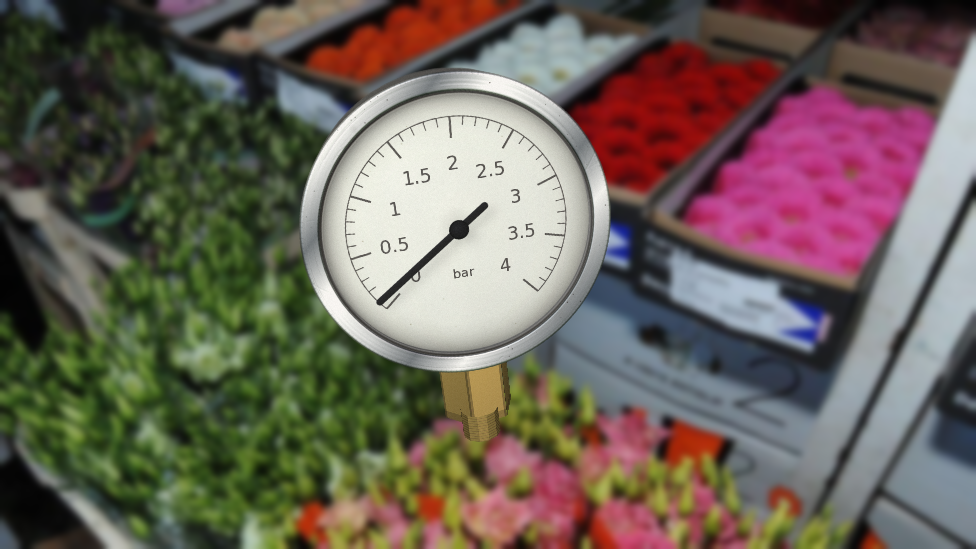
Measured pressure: 0.1 (bar)
